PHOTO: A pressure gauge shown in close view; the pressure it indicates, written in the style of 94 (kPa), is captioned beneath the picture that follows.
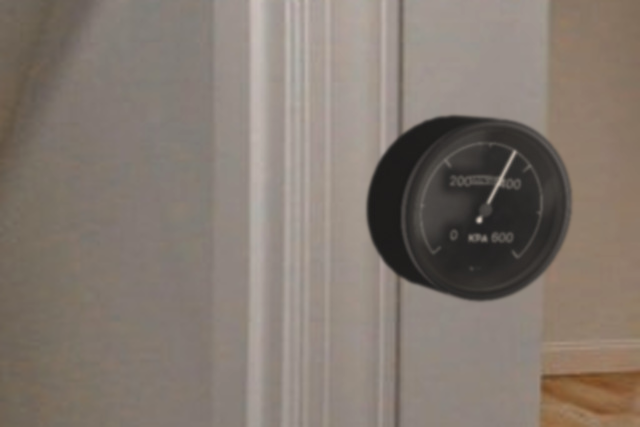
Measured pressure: 350 (kPa)
